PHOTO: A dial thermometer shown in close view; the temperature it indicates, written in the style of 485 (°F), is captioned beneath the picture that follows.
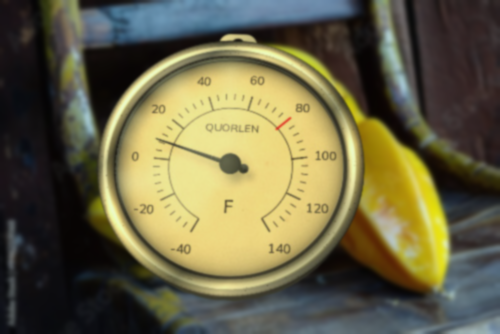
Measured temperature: 8 (°F)
